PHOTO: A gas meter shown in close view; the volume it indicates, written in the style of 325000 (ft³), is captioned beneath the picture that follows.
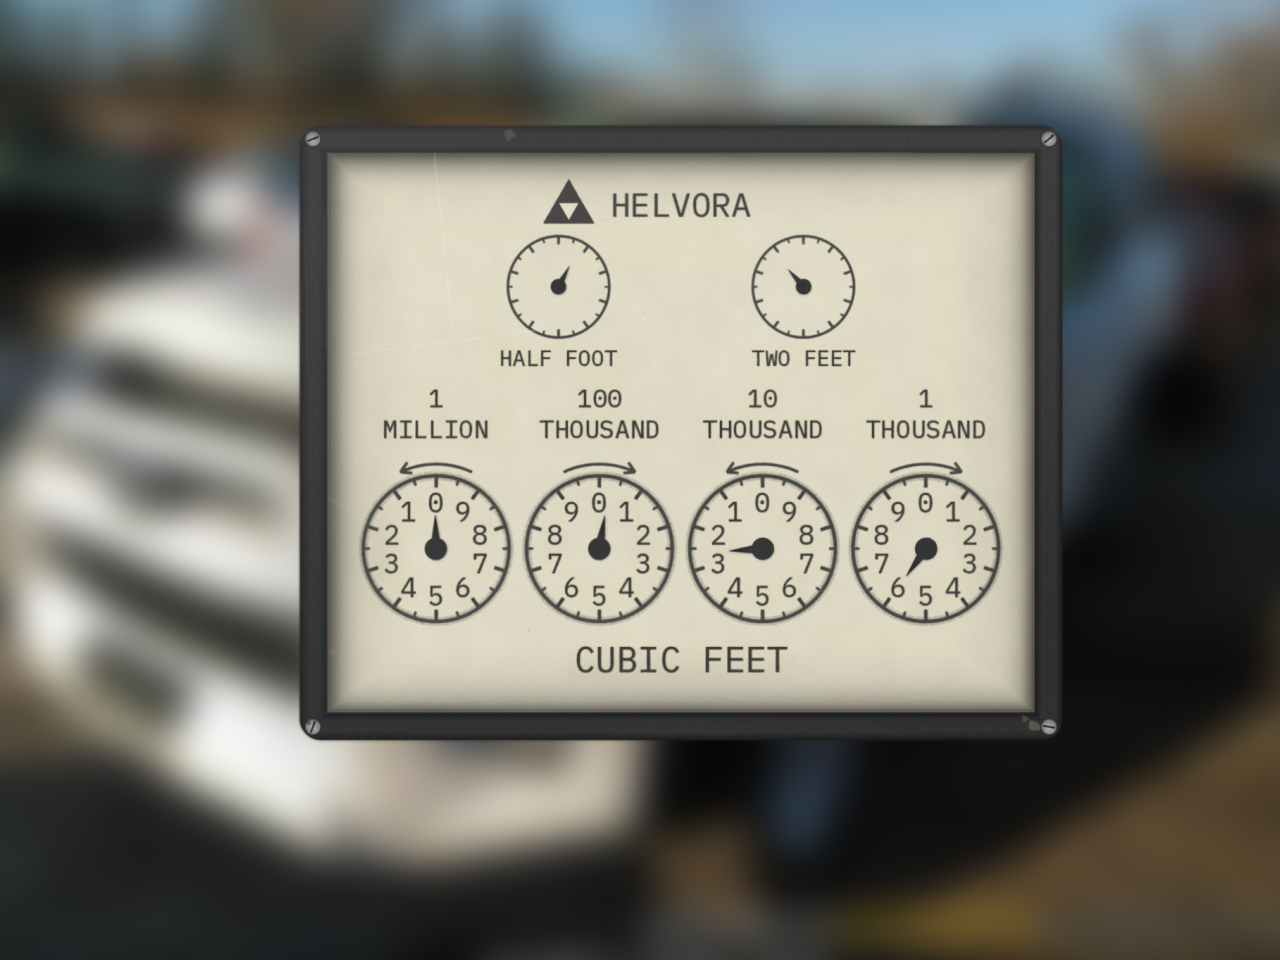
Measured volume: 2600 (ft³)
